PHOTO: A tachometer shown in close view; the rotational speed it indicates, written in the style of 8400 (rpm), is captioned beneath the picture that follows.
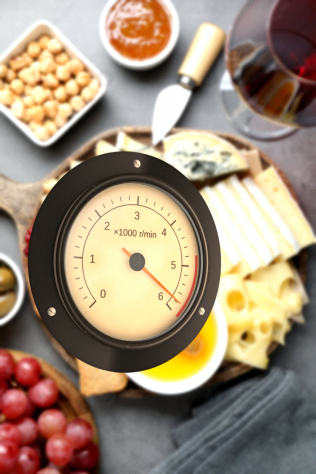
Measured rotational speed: 5800 (rpm)
